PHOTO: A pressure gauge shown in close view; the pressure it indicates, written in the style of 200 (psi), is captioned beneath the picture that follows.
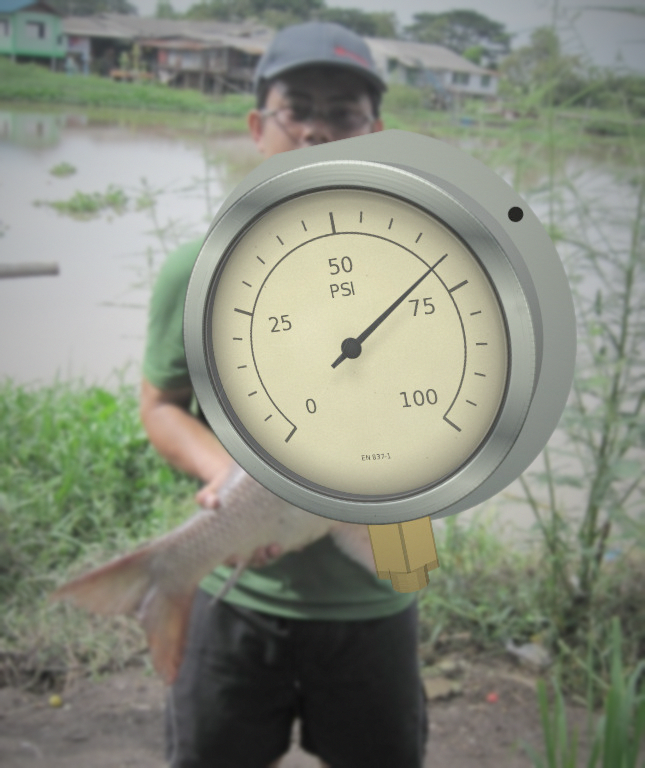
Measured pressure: 70 (psi)
